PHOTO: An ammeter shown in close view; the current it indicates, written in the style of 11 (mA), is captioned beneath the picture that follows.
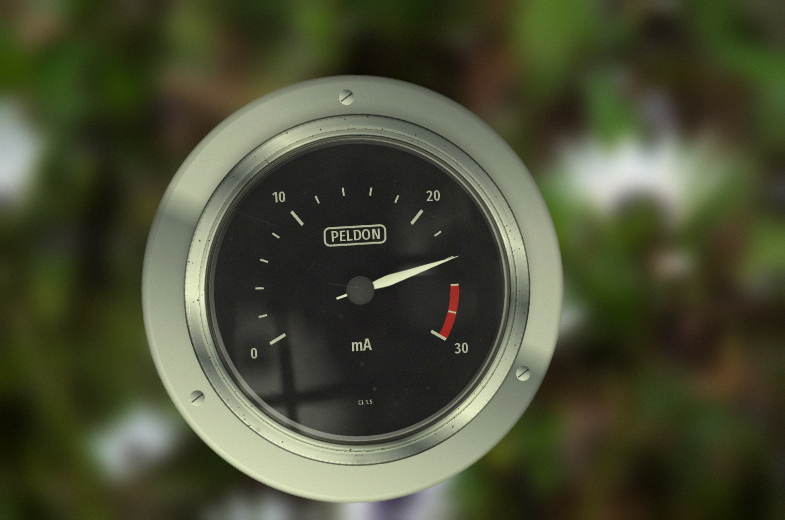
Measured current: 24 (mA)
